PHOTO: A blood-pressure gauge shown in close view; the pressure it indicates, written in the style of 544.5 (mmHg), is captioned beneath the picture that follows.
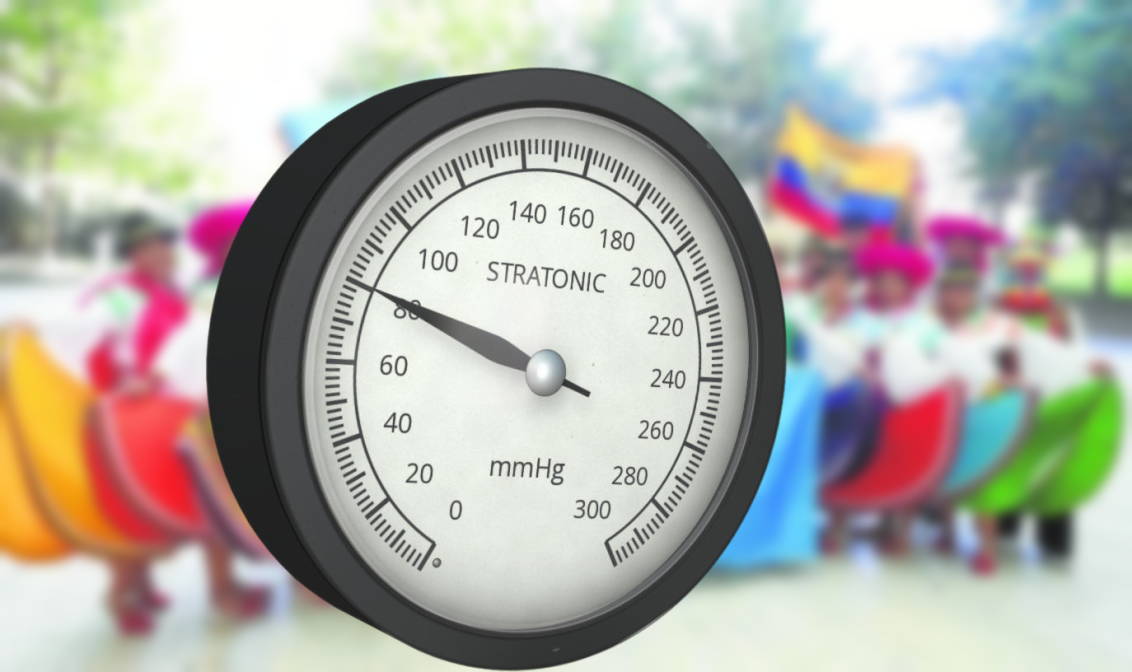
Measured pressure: 80 (mmHg)
